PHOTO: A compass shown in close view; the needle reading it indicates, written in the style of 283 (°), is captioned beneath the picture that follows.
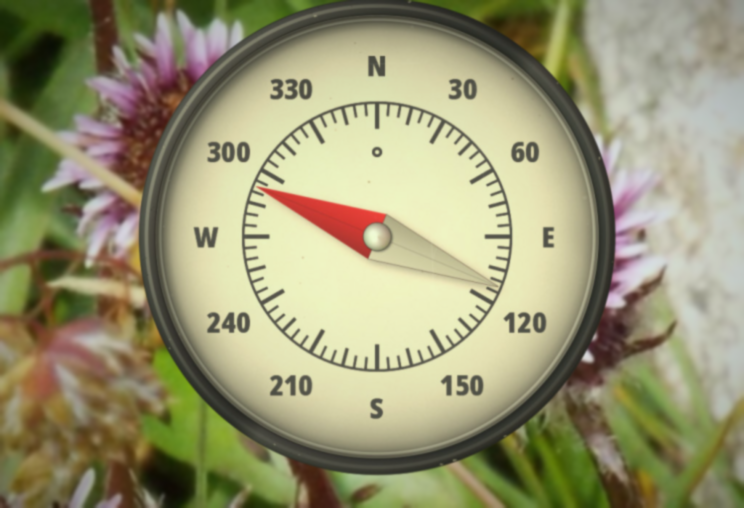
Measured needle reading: 292.5 (°)
